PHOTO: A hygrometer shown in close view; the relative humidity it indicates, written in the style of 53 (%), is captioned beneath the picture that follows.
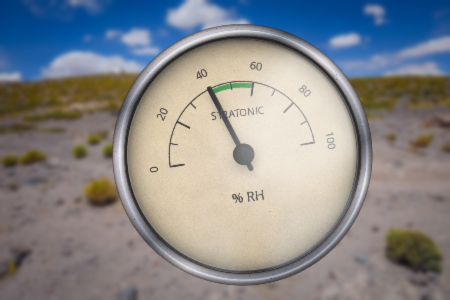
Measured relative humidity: 40 (%)
